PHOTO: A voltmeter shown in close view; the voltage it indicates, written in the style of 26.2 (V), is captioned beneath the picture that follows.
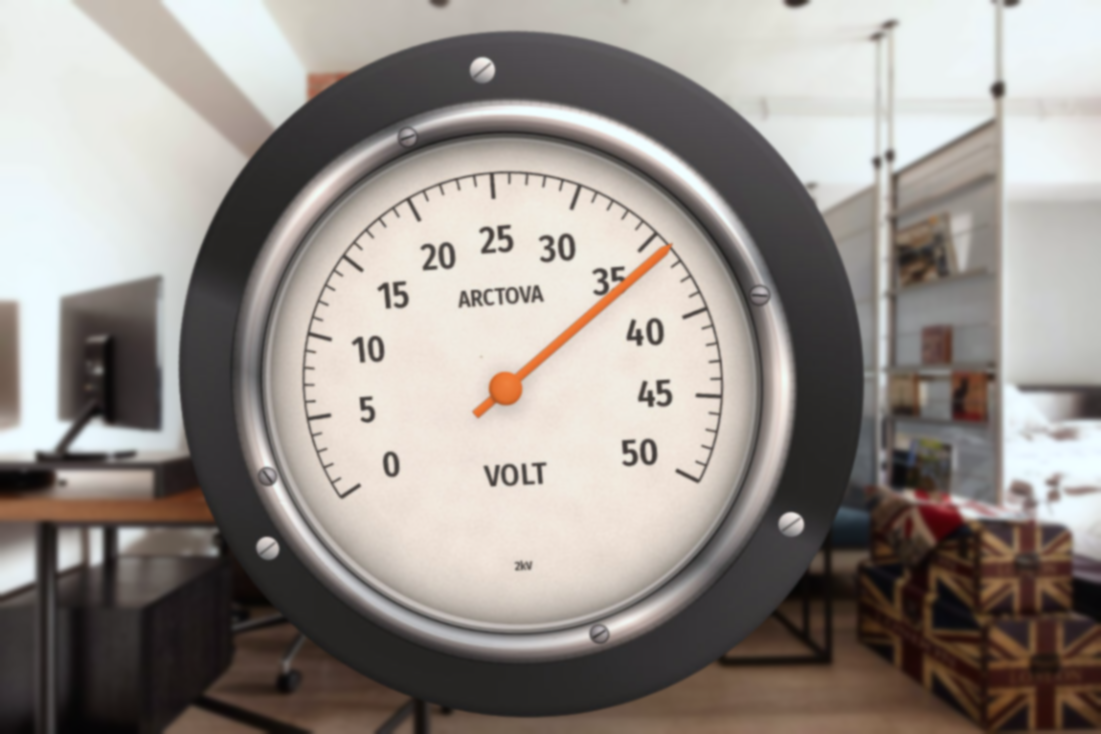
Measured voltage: 36 (V)
